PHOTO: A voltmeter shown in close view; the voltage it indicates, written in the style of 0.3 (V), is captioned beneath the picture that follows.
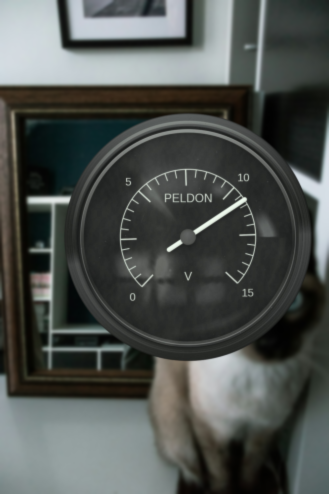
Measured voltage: 10.75 (V)
